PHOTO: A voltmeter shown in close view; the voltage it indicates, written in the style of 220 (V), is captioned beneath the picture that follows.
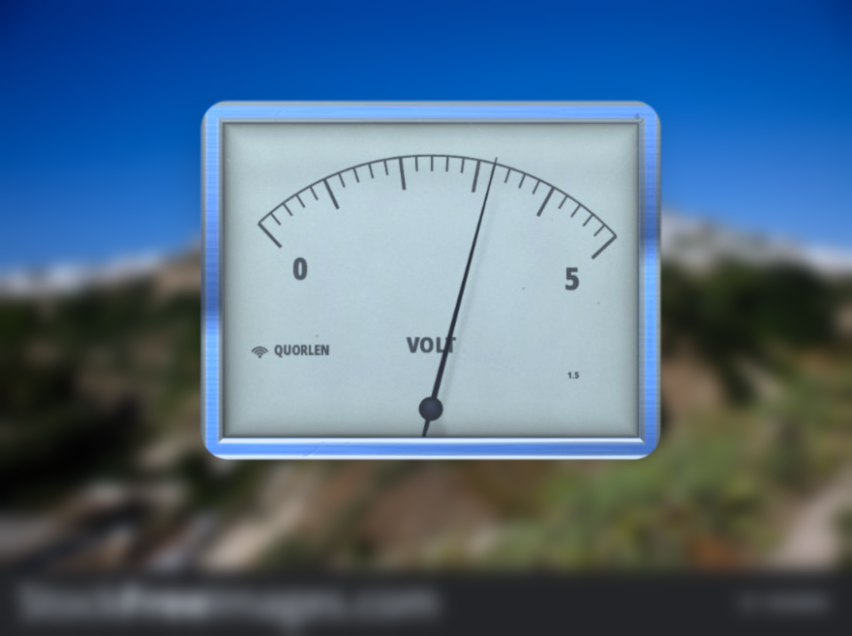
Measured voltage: 3.2 (V)
